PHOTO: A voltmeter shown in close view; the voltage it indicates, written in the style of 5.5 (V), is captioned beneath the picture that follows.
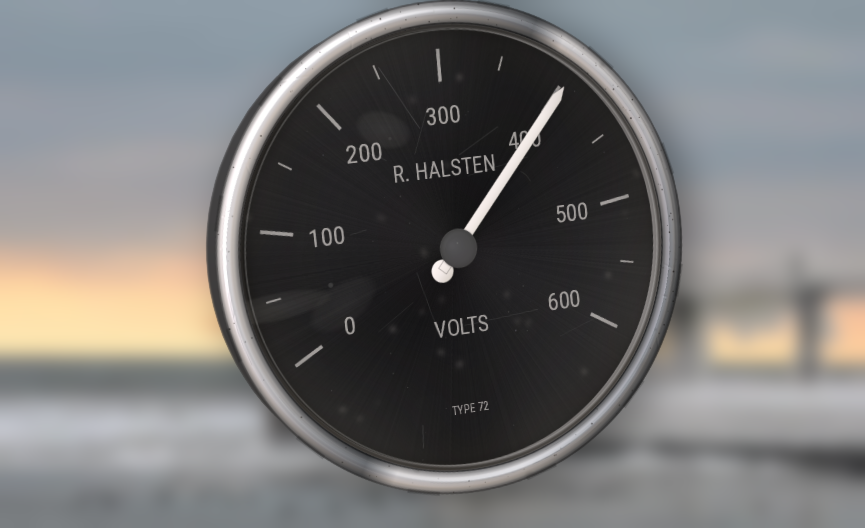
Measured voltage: 400 (V)
